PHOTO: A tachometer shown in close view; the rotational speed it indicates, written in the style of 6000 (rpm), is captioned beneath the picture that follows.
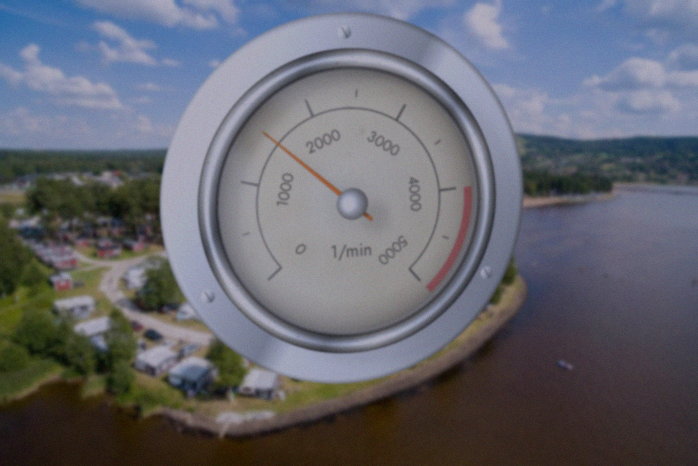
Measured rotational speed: 1500 (rpm)
